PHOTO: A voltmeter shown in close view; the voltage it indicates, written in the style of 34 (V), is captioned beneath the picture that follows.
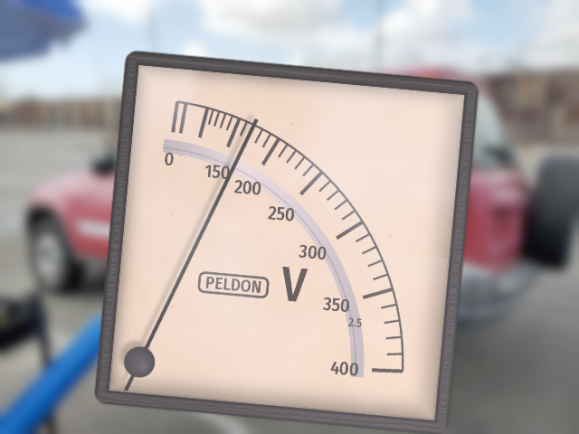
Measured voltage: 170 (V)
